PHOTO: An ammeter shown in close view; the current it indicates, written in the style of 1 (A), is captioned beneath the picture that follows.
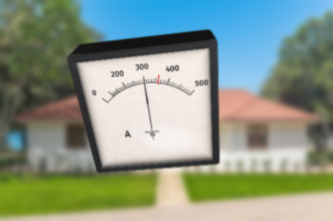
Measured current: 300 (A)
